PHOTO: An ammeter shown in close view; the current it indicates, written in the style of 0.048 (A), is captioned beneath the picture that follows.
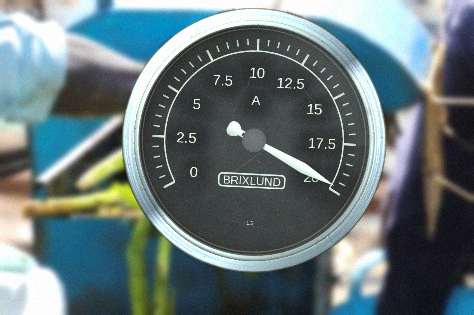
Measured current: 19.75 (A)
